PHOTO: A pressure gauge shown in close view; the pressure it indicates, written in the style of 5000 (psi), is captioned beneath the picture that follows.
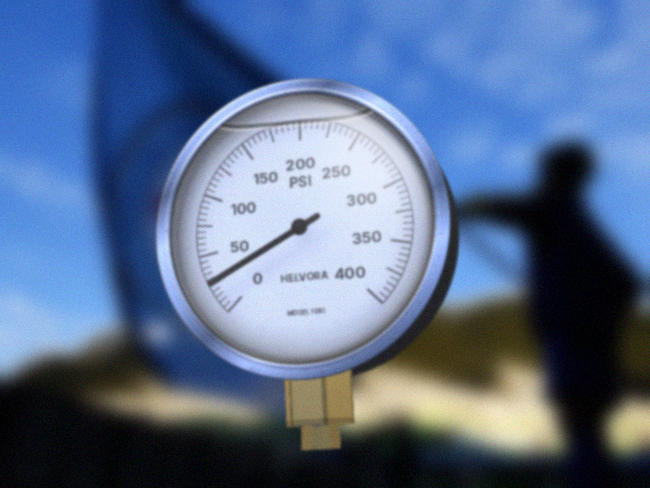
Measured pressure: 25 (psi)
